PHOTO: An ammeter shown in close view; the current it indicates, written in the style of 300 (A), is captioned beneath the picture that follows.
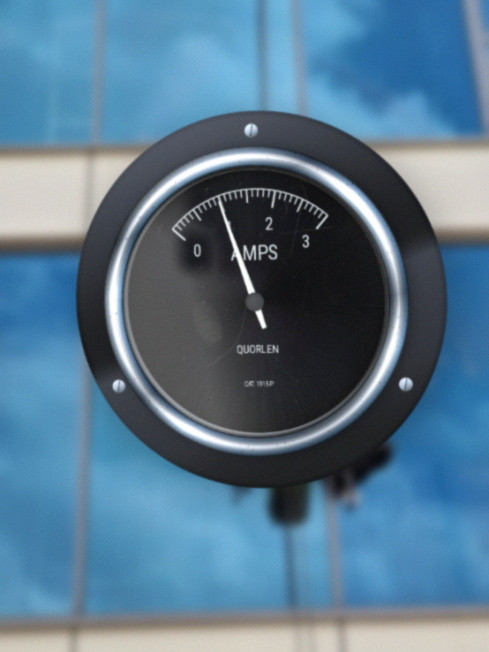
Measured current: 1 (A)
